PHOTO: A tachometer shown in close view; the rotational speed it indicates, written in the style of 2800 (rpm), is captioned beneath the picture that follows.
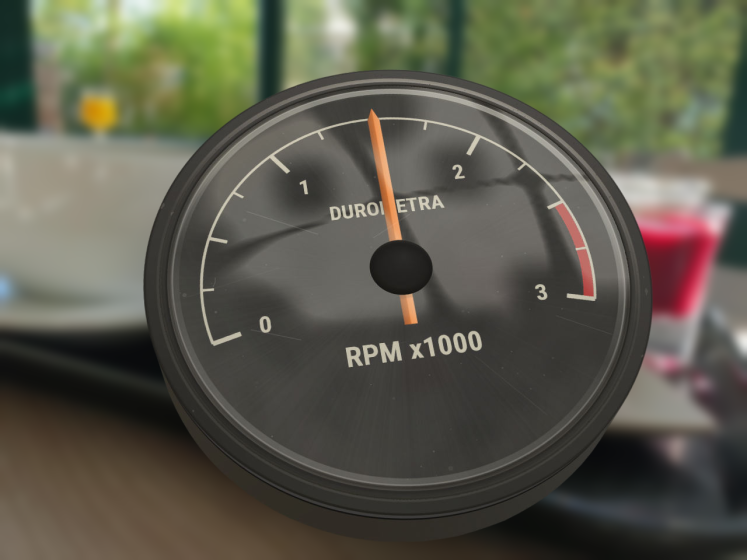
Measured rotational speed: 1500 (rpm)
